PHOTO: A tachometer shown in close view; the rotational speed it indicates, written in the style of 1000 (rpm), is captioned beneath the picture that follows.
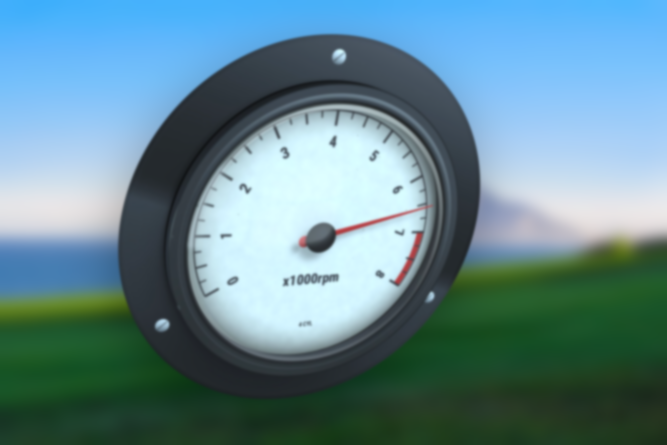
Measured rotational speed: 6500 (rpm)
